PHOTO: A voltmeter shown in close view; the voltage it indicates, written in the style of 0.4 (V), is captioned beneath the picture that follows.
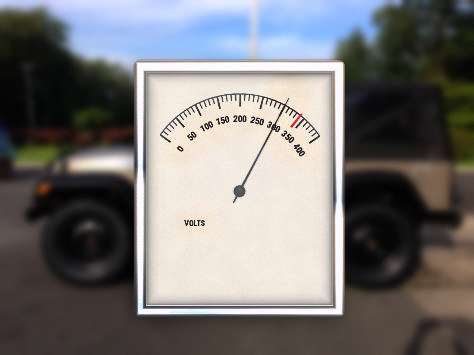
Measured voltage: 300 (V)
